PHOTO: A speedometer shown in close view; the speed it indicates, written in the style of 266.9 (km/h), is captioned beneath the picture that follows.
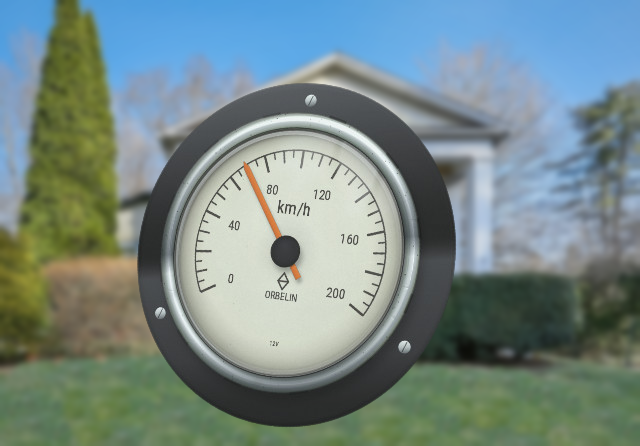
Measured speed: 70 (km/h)
